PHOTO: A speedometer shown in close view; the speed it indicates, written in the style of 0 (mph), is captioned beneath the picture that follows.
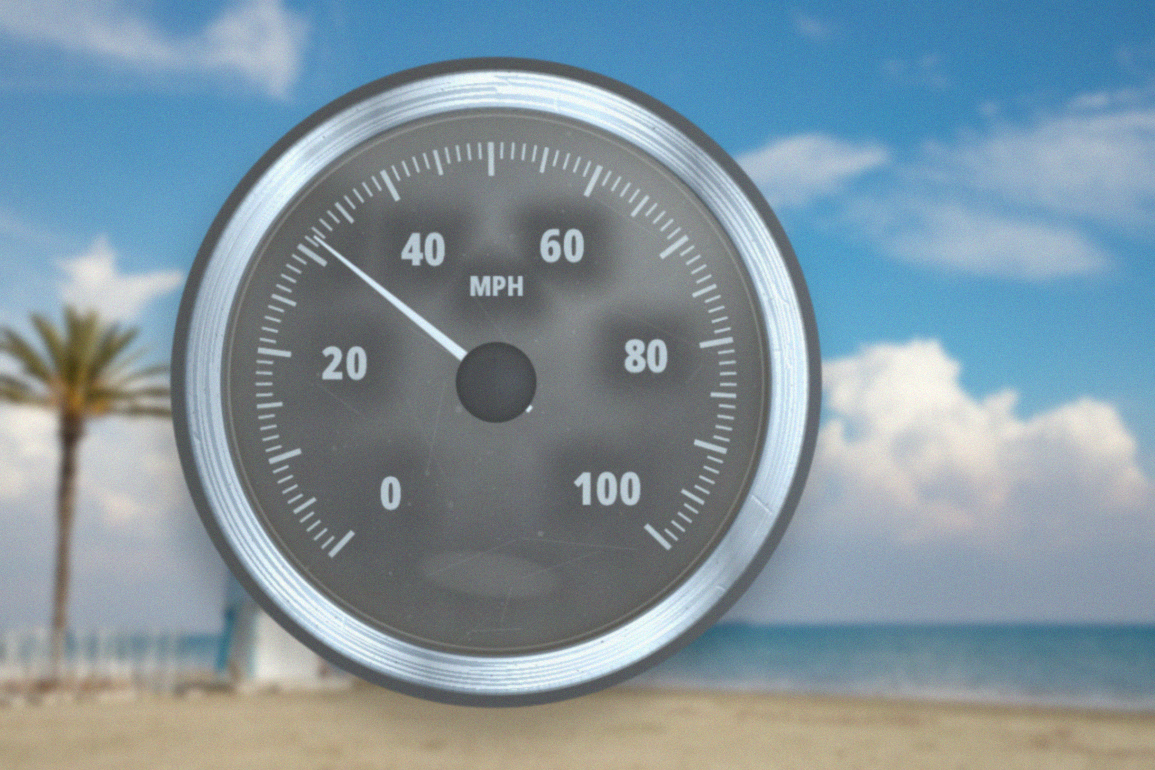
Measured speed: 31.5 (mph)
